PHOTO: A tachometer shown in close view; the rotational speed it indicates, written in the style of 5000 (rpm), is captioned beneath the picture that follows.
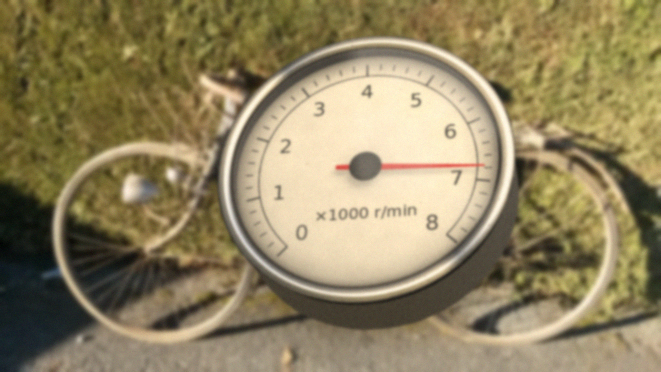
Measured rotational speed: 6800 (rpm)
